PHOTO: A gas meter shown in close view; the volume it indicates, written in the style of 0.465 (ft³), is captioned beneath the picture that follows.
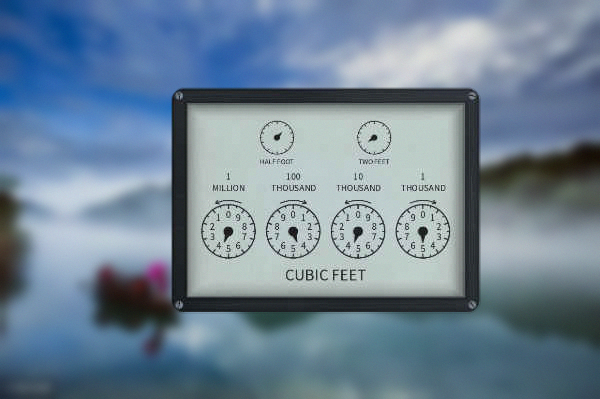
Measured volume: 444500 (ft³)
